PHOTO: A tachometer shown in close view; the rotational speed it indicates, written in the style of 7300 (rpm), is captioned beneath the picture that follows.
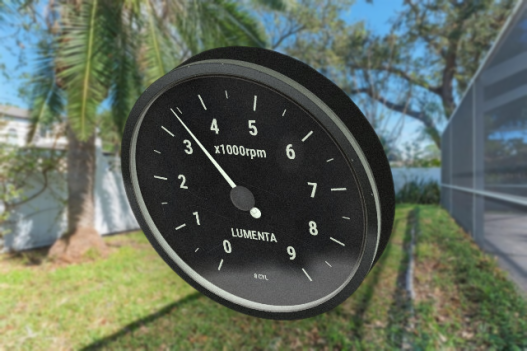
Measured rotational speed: 3500 (rpm)
